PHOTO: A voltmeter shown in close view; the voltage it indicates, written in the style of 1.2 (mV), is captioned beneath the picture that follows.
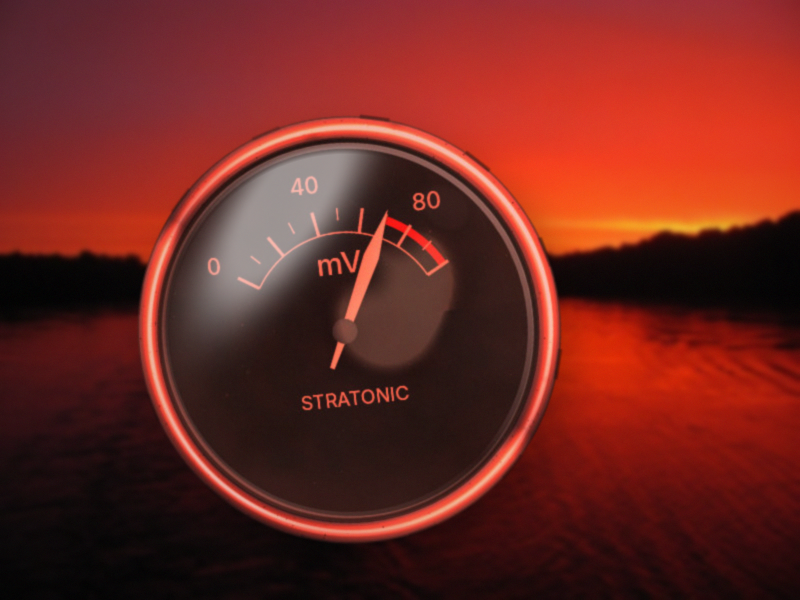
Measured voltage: 70 (mV)
